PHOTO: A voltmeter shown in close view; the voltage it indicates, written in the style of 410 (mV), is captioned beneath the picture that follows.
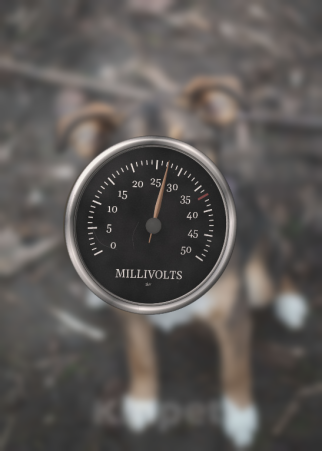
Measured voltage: 27 (mV)
